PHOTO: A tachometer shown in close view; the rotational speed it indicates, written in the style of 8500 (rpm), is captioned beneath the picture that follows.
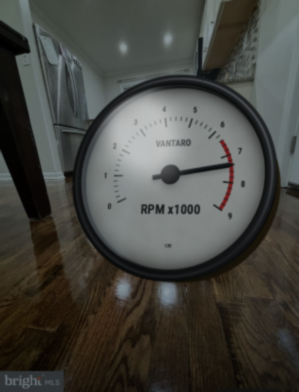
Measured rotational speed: 7400 (rpm)
